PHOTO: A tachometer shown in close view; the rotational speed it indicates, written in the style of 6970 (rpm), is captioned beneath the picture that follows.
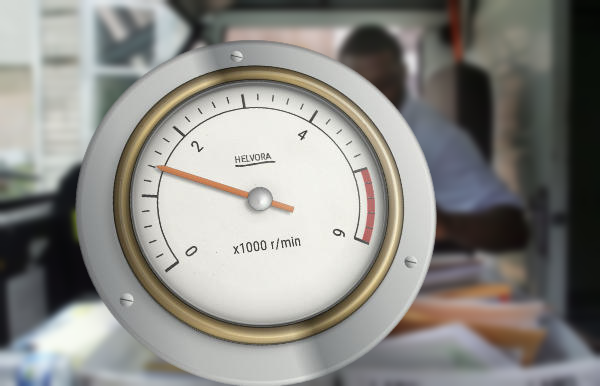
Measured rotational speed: 1400 (rpm)
